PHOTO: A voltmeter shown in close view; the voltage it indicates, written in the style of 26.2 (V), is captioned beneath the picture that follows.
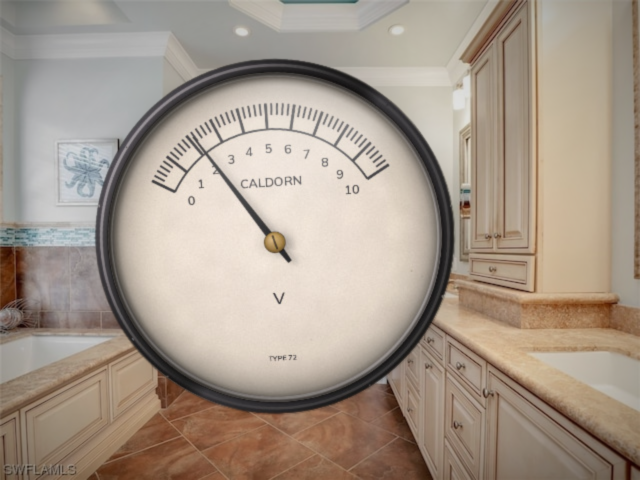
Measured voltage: 2.2 (V)
